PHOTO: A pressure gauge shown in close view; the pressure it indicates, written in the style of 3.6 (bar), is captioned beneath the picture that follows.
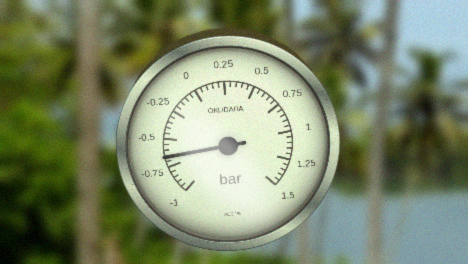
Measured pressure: -0.65 (bar)
